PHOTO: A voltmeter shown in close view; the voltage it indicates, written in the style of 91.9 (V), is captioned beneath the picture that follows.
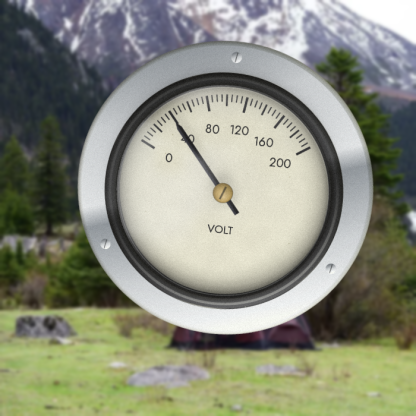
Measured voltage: 40 (V)
